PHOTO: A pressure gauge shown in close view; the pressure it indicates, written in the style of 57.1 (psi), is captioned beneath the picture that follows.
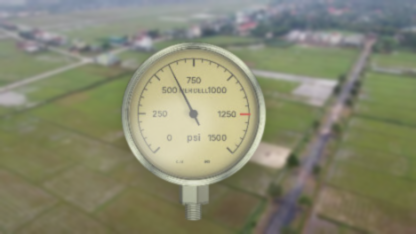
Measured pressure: 600 (psi)
